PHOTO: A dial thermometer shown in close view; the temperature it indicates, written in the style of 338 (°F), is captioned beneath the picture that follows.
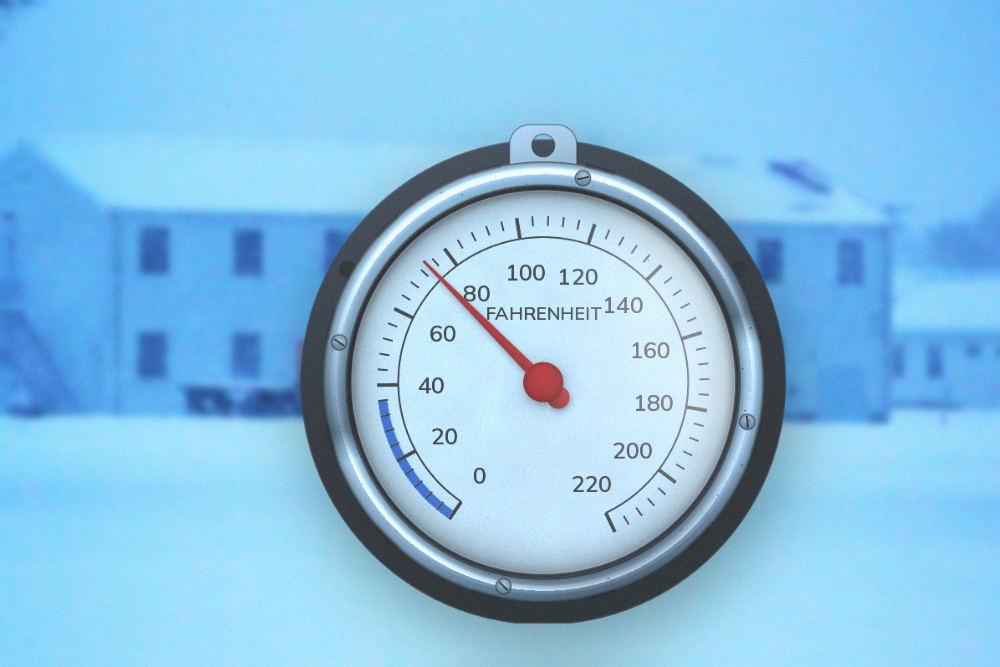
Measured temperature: 74 (°F)
